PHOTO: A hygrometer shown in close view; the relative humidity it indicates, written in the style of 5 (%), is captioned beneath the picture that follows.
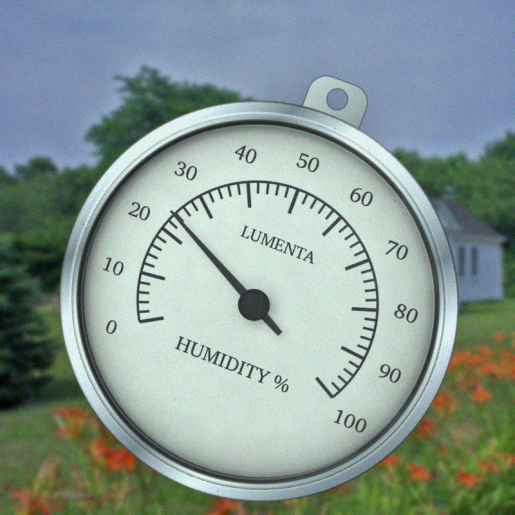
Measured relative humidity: 24 (%)
